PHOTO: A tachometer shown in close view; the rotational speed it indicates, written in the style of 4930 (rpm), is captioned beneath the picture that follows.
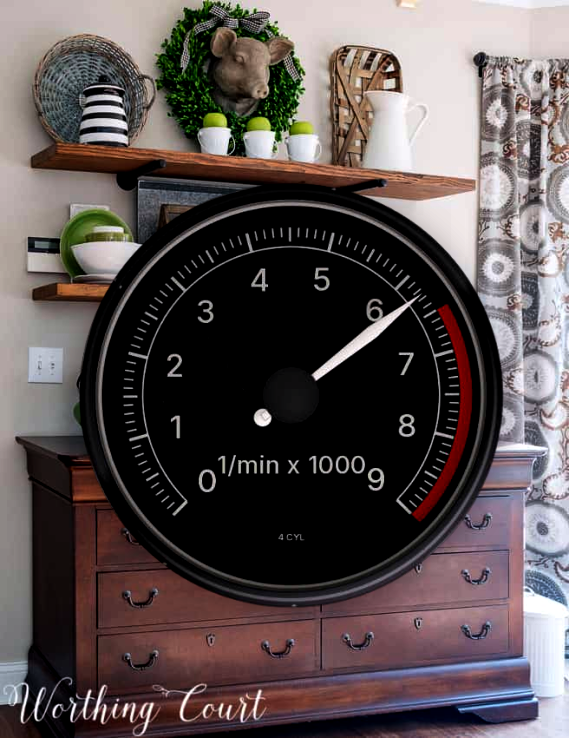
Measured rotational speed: 6250 (rpm)
